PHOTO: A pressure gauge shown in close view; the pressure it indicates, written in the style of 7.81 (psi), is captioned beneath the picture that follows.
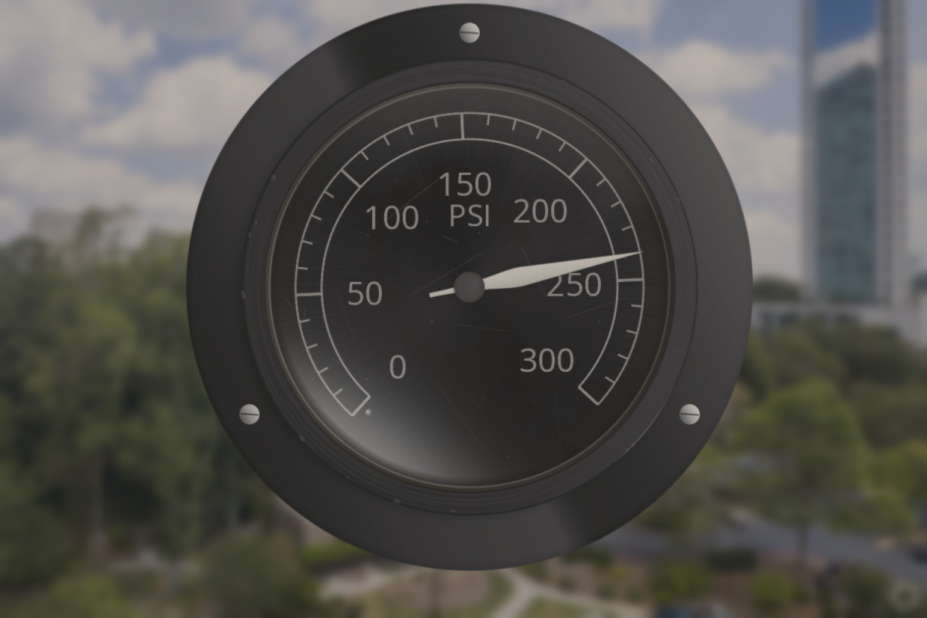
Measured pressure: 240 (psi)
